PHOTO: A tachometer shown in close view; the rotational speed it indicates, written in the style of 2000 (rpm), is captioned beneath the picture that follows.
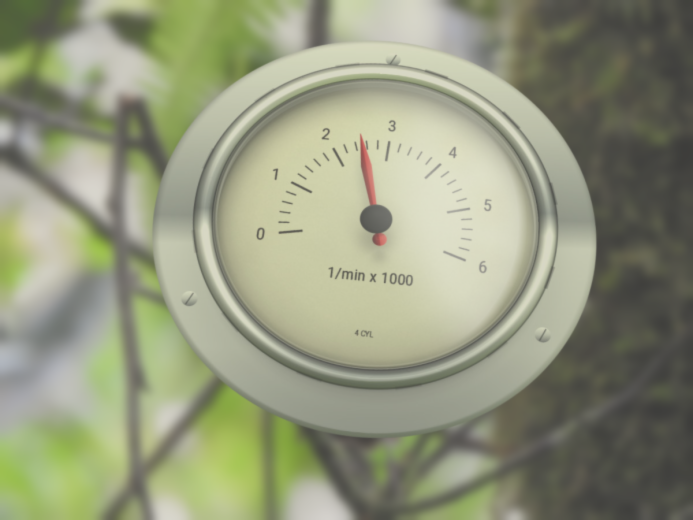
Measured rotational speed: 2500 (rpm)
